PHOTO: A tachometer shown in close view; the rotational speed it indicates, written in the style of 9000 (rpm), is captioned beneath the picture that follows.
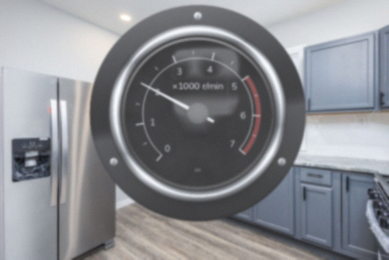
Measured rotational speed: 2000 (rpm)
